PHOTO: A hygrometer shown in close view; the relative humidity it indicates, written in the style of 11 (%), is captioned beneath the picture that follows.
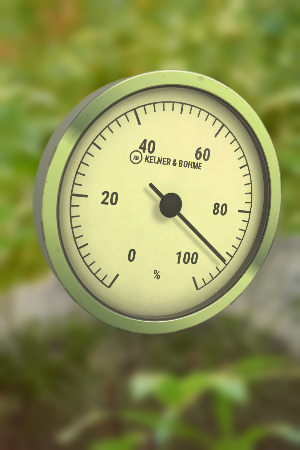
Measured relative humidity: 92 (%)
